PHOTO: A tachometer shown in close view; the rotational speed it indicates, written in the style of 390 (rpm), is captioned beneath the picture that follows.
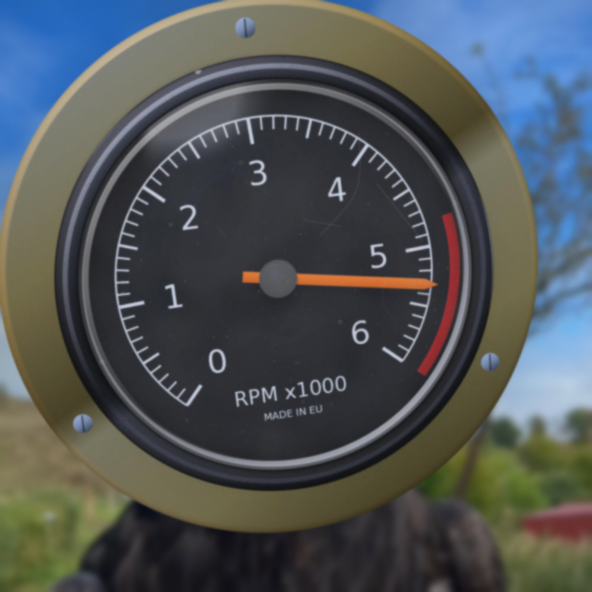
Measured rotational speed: 5300 (rpm)
